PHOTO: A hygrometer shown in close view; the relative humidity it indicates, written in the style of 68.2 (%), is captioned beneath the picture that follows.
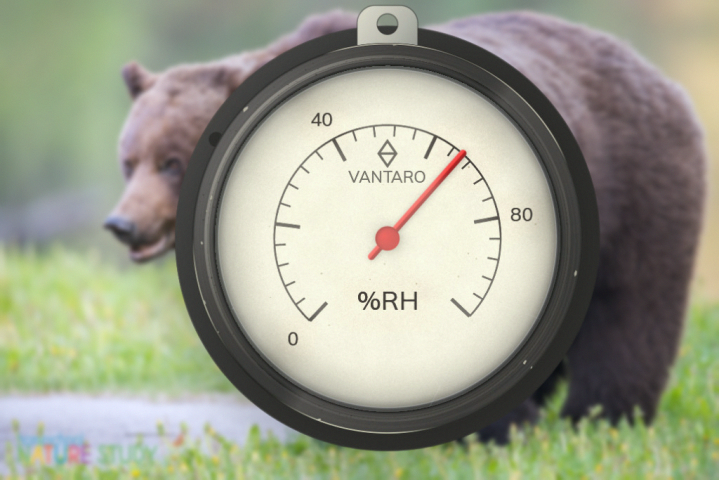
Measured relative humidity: 66 (%)
